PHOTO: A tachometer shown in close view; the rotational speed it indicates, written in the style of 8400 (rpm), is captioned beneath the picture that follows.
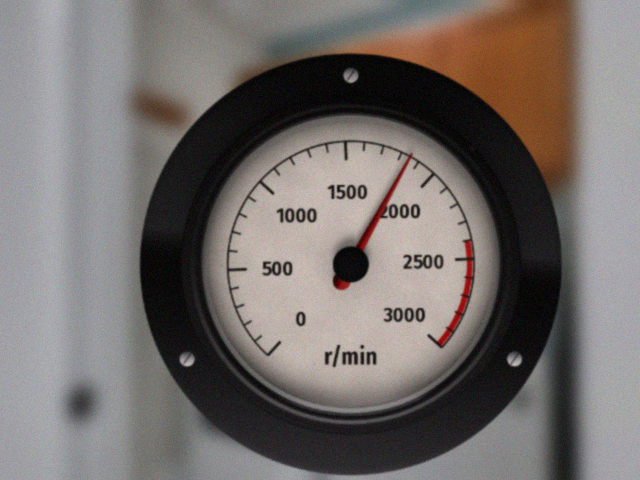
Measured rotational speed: 1850 (rpm)
